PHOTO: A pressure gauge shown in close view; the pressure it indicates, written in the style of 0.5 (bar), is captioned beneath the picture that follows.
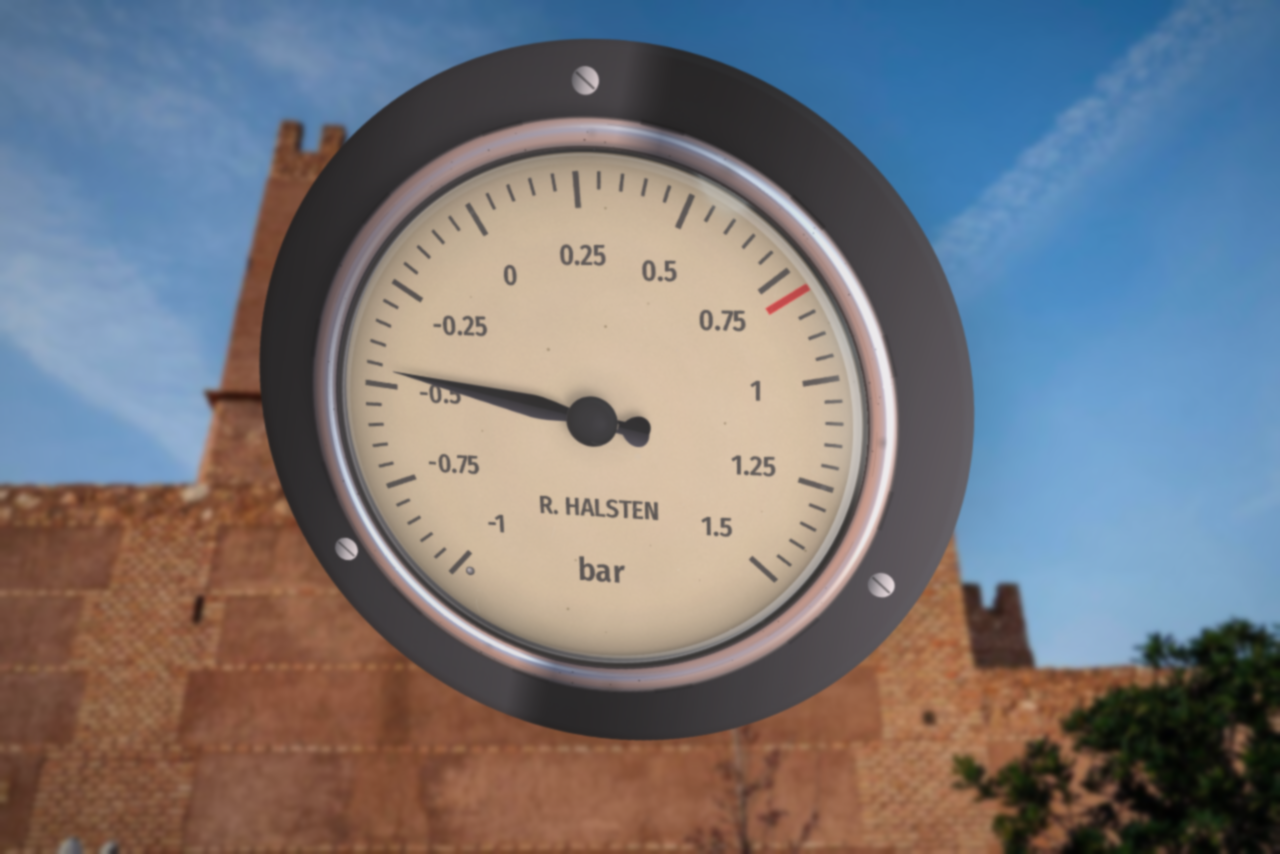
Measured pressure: -0.45 (bar)
